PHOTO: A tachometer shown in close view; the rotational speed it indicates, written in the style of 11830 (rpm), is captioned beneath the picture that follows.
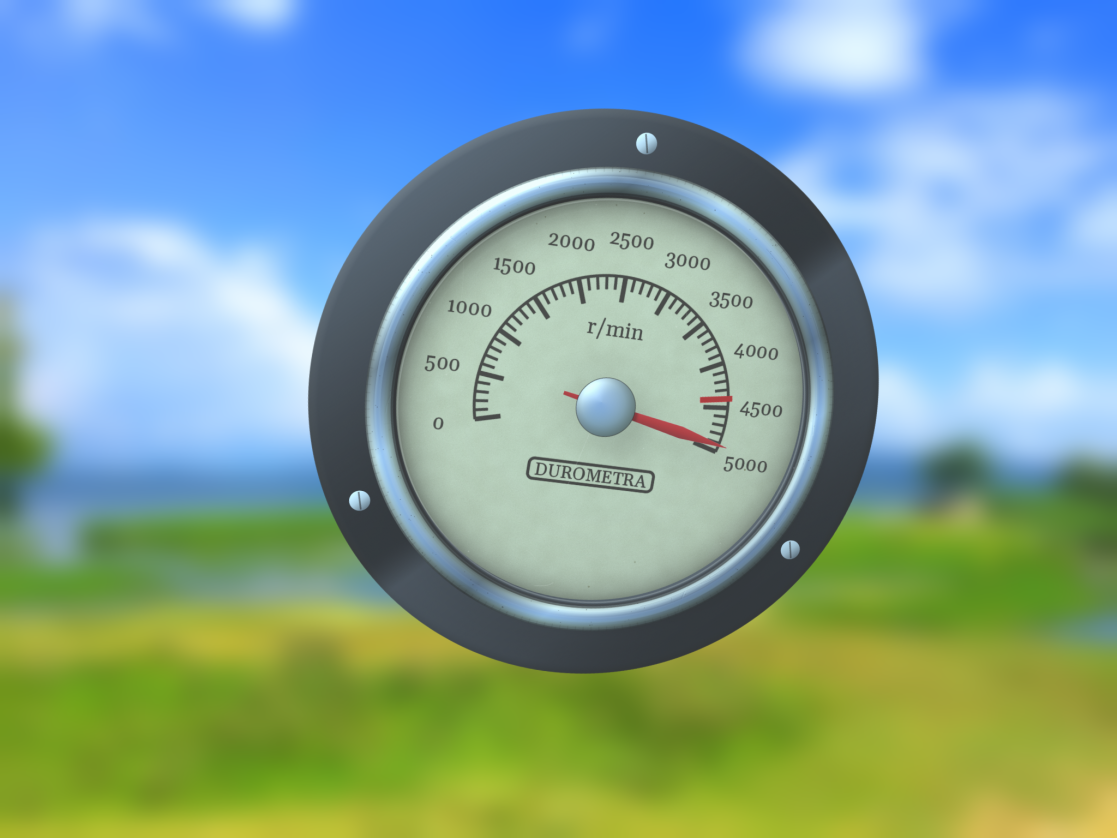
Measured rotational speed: 4900 (rpm)
